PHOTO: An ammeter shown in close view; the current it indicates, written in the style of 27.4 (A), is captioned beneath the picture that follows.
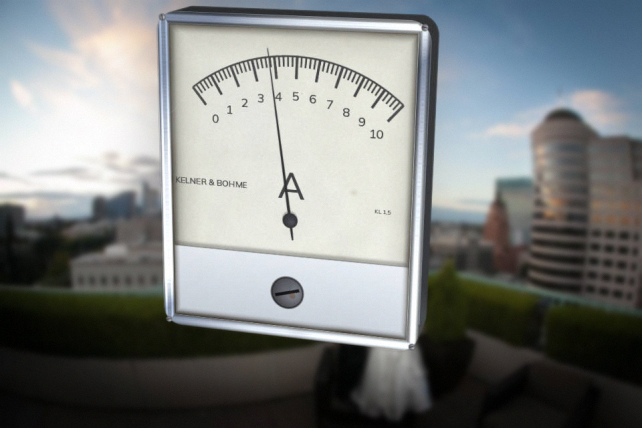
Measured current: 3.8 (A)
